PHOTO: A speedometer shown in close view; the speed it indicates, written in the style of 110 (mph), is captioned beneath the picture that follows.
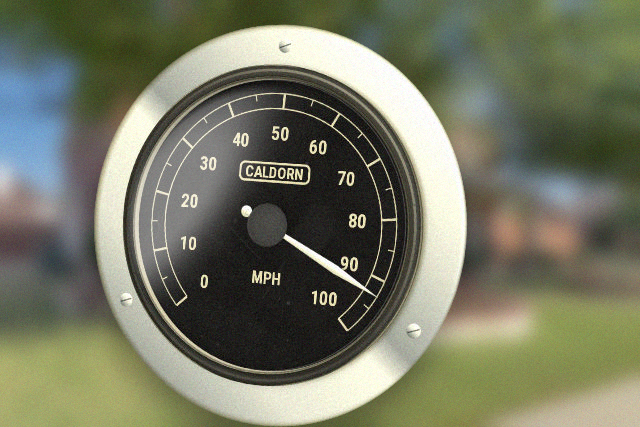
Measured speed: 92.5 (mph)
